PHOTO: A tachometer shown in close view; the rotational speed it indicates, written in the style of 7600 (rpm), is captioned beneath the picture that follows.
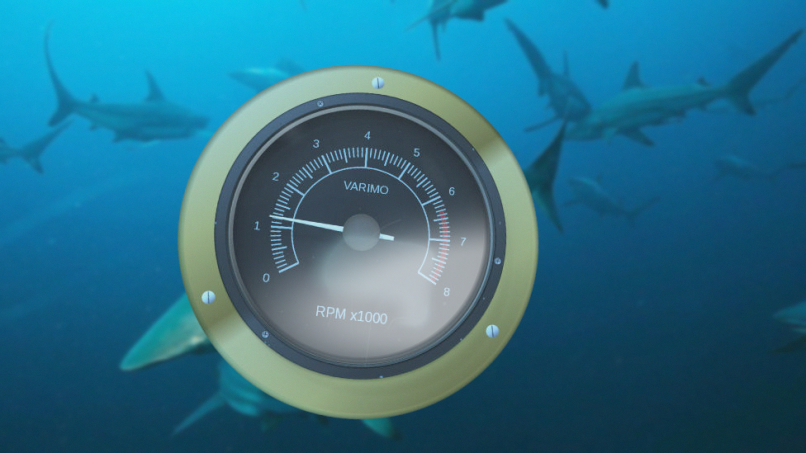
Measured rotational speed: 1200 (rpm)
